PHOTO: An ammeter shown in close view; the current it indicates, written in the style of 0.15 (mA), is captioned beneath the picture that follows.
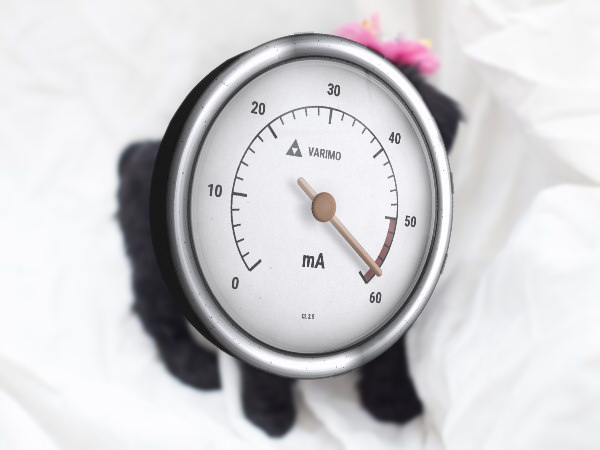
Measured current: 58 (mA)
